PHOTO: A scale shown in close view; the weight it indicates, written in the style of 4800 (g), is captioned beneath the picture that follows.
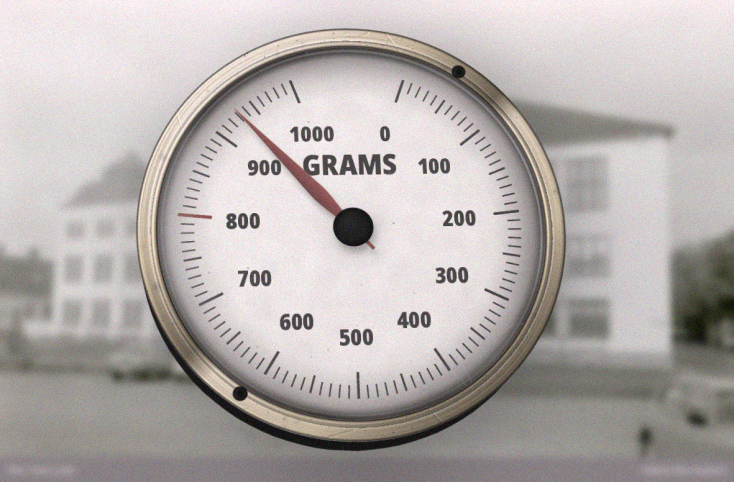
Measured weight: 930 (g)
